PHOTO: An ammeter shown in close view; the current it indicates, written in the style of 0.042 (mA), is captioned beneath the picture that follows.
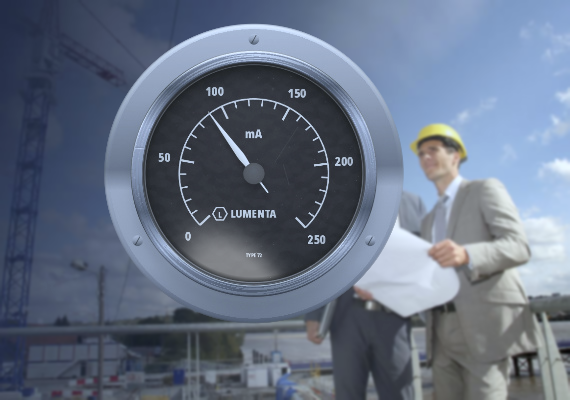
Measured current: 90 (mA)
